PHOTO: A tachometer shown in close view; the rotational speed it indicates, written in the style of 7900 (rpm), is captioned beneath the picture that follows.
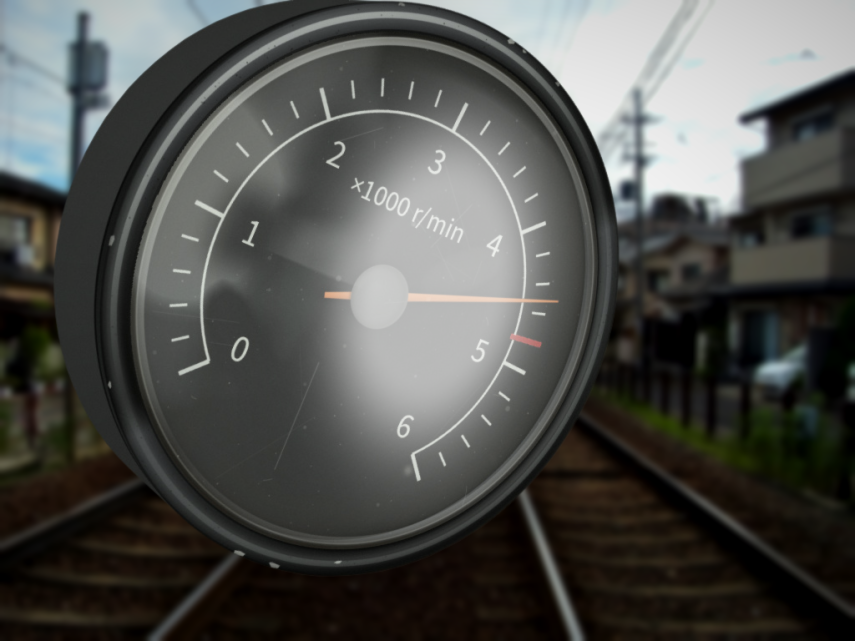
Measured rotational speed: 4500 (rpm)
